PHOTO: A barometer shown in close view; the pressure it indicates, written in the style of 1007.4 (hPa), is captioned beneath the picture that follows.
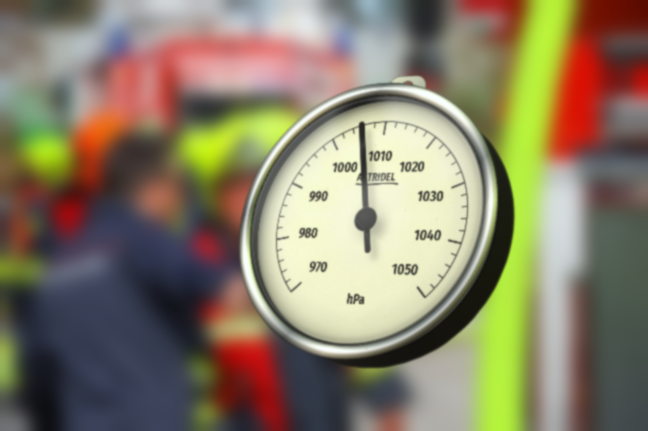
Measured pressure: 1006 (hPa)
